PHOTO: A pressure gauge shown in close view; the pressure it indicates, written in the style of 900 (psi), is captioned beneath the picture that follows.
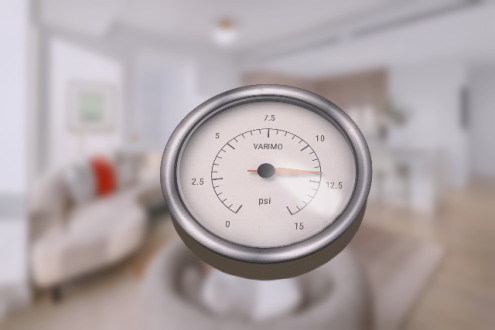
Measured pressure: 12 (psi)
